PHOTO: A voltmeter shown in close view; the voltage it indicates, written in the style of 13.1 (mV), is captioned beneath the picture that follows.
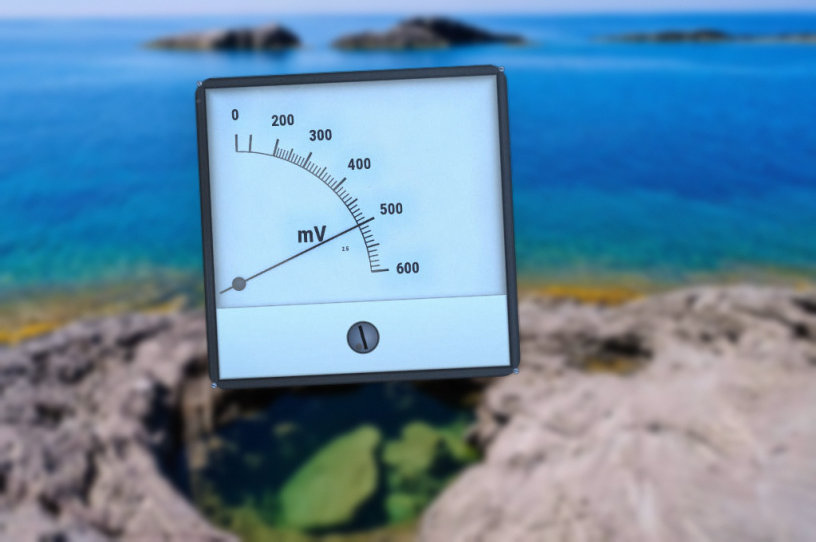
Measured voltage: 500 (mV)
